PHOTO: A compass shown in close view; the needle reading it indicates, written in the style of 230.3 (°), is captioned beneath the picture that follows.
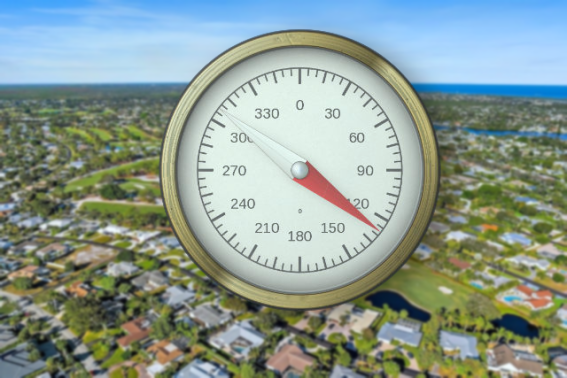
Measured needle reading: 127.5 (°)
